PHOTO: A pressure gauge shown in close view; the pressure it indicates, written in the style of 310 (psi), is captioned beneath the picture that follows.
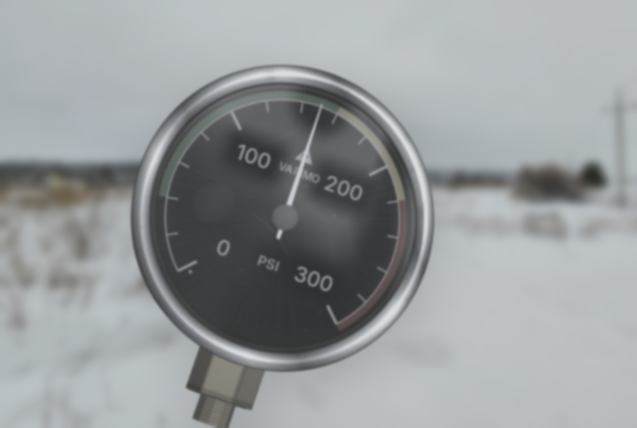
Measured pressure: 150 (psi)
